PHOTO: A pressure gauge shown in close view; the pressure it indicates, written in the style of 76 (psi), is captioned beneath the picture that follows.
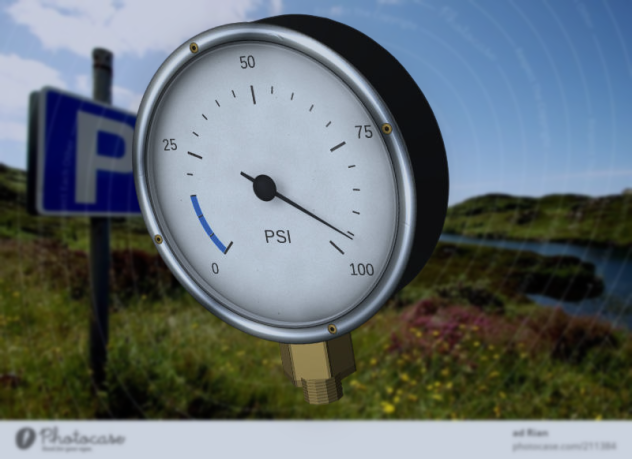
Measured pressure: 95 (psi)
